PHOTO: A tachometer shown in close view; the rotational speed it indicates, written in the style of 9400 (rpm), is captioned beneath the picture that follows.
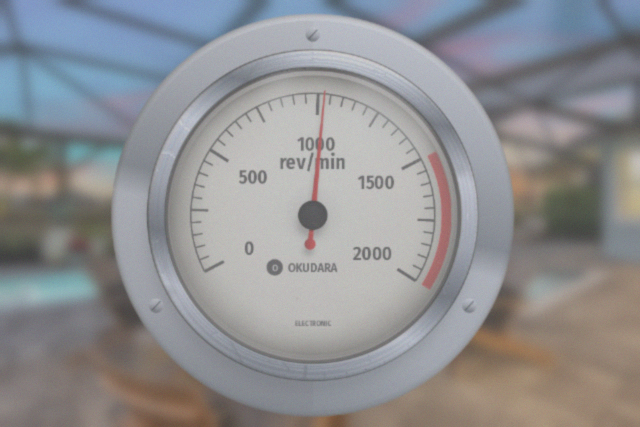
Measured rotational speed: 1025 (rpm)
